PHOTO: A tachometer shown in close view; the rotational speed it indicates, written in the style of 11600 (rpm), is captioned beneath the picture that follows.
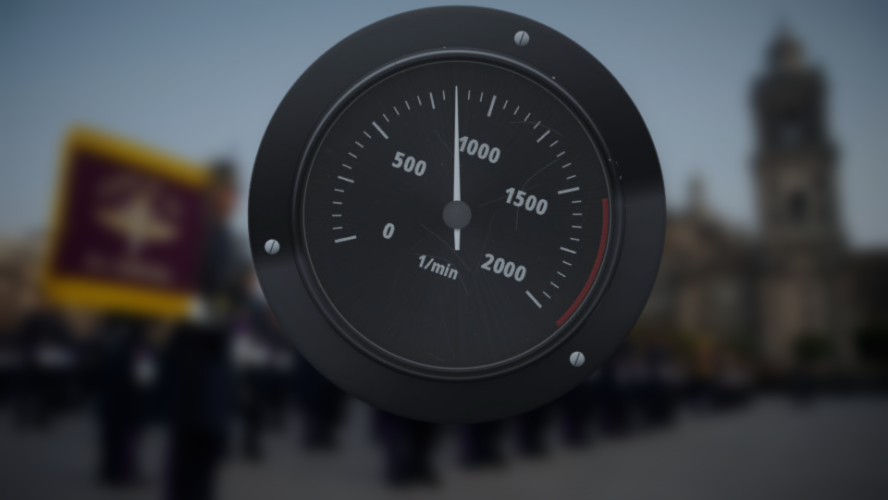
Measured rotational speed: 850 (rpm)
